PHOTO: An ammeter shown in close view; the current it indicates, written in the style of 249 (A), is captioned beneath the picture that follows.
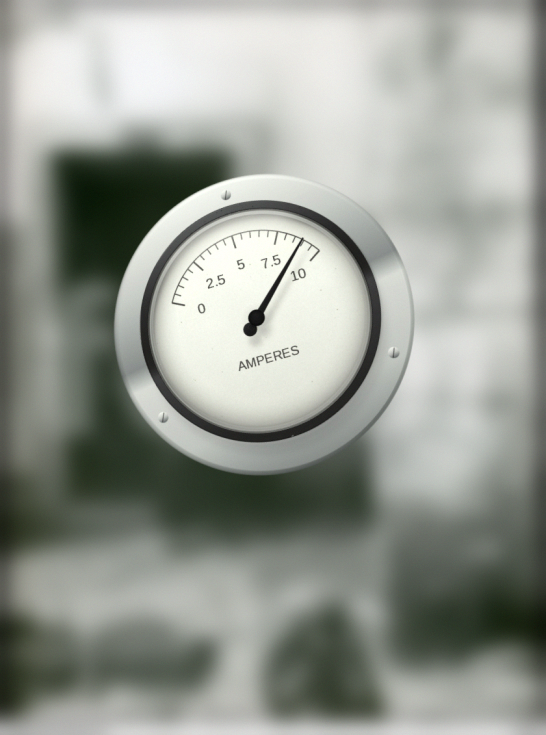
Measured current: 9 (A)
